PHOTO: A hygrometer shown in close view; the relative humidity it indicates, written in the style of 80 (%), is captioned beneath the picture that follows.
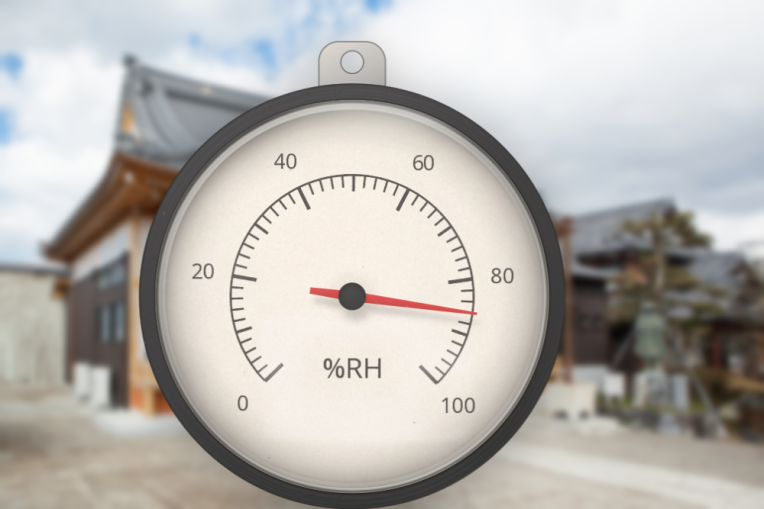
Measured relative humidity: 86 (%)
